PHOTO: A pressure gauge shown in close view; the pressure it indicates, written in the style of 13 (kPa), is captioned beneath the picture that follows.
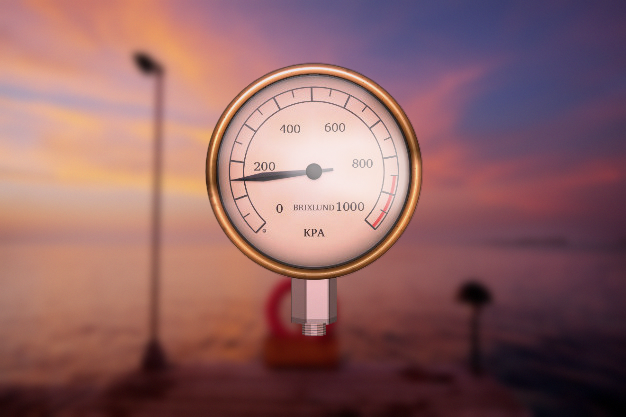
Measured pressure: 150 (kPa)
